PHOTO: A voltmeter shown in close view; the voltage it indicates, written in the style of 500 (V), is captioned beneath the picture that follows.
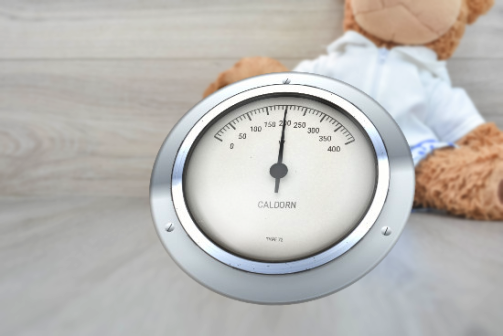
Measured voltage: 200 (V)
